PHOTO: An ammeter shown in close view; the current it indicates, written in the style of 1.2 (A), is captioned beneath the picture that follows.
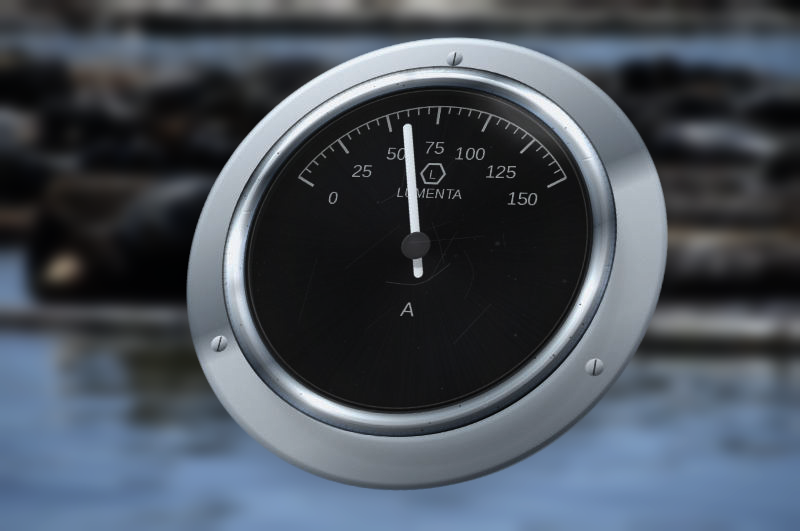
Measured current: 60 (A)
